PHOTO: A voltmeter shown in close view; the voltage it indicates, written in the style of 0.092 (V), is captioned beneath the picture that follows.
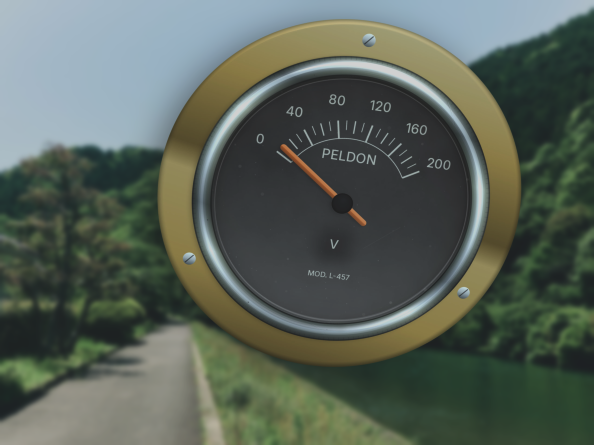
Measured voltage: 10 (V)
